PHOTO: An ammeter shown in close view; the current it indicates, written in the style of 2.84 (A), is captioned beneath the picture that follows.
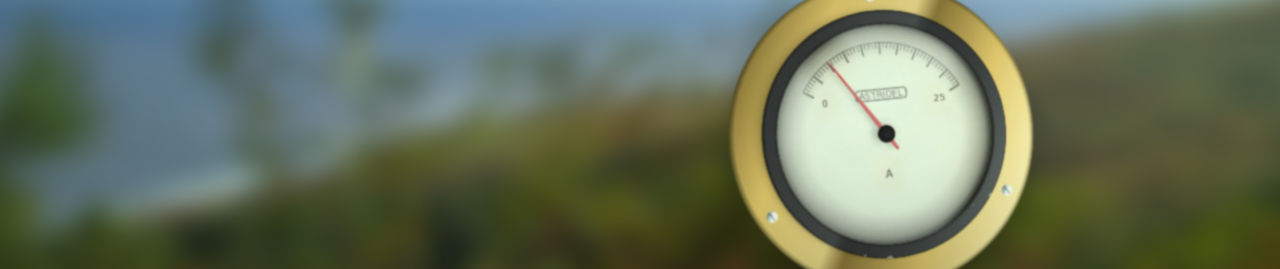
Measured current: 5 (A)
